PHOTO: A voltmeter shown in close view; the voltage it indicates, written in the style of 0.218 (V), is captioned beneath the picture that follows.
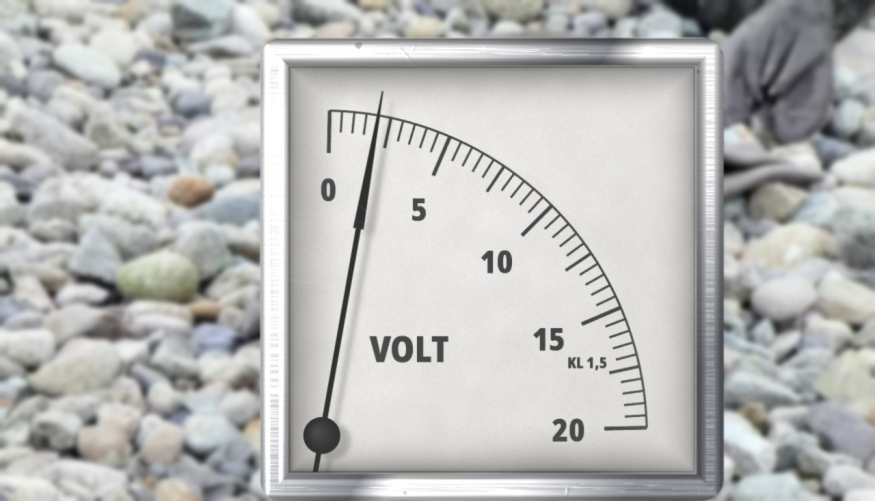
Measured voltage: 2 (V)
